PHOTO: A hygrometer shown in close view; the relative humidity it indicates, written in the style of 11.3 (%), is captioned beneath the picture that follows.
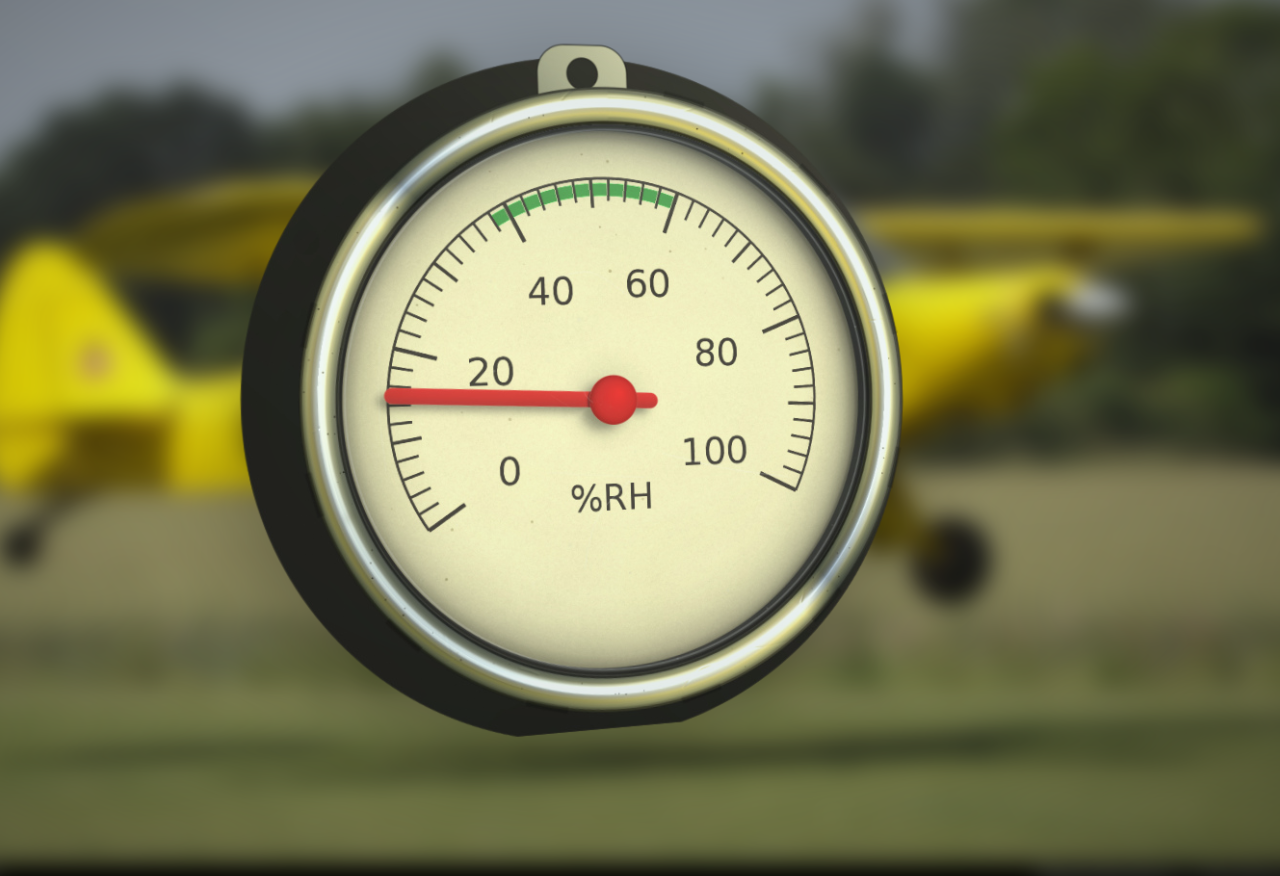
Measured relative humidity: 15 (%)
